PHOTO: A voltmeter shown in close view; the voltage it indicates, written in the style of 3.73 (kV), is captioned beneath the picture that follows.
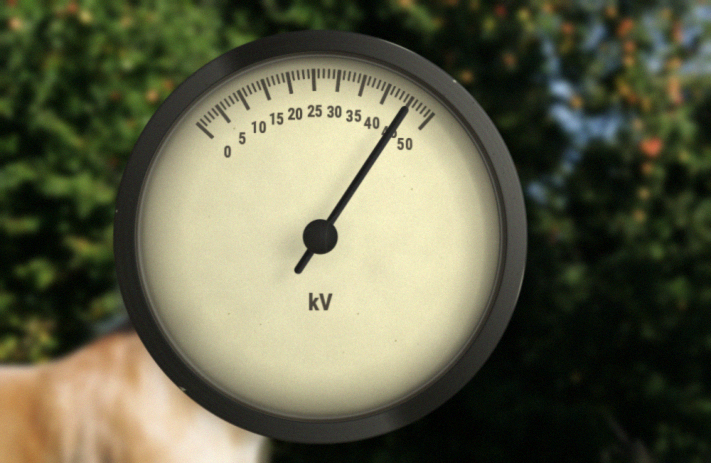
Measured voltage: 45 (kV)
